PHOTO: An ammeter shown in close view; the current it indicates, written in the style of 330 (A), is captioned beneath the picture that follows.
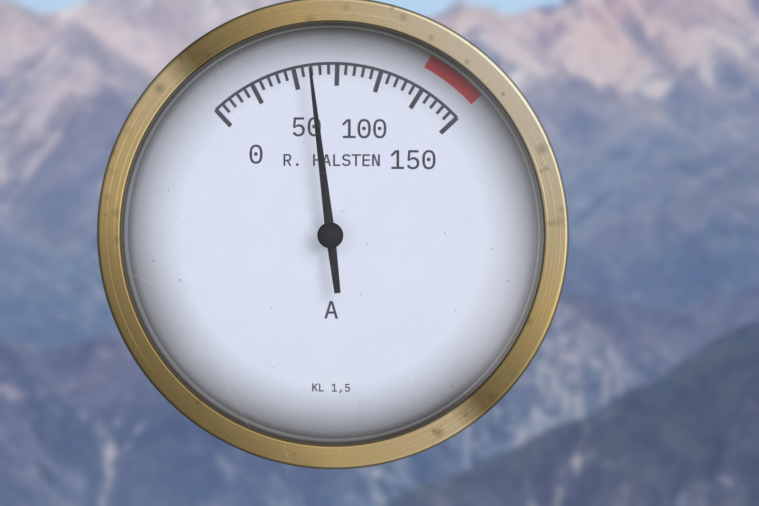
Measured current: 60 (A)
